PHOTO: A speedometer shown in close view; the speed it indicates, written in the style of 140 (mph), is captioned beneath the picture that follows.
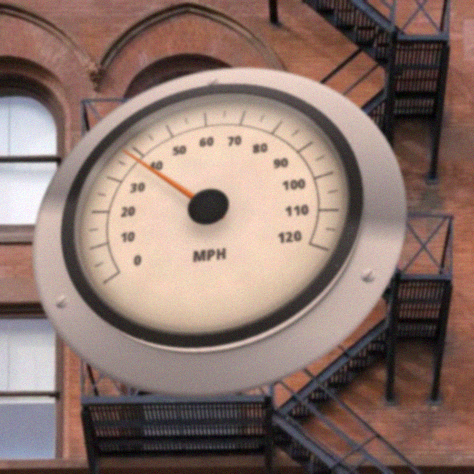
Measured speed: 37.5 (mph)
